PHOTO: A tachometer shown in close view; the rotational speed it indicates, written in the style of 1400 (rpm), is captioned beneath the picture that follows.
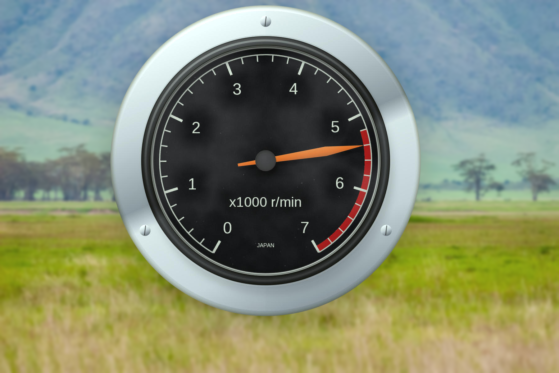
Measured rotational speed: 5400 (rpm)
